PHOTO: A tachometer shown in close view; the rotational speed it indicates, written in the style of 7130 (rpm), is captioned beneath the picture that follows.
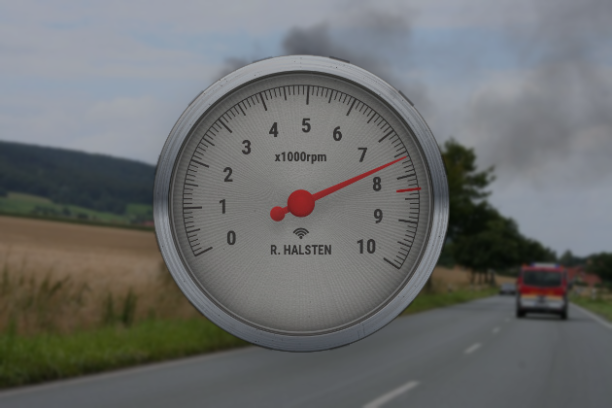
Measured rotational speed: 7600 (rpm)
